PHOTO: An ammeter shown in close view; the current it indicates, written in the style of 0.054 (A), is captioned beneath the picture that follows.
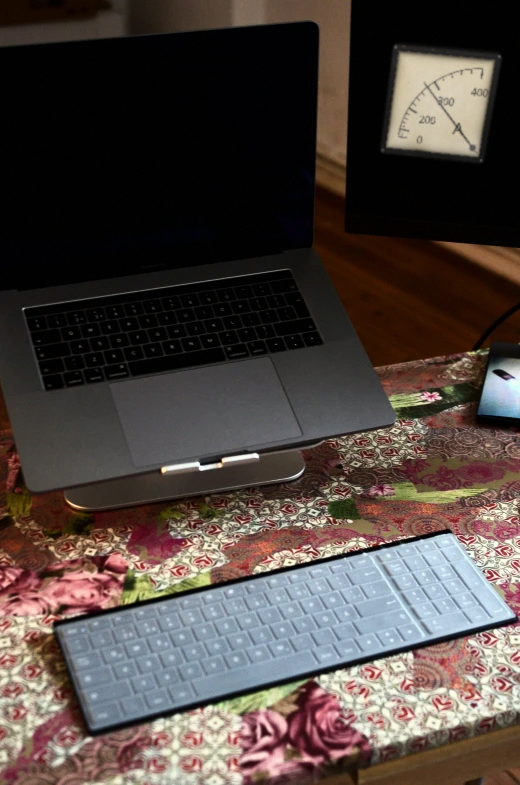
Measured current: 280 (A)
